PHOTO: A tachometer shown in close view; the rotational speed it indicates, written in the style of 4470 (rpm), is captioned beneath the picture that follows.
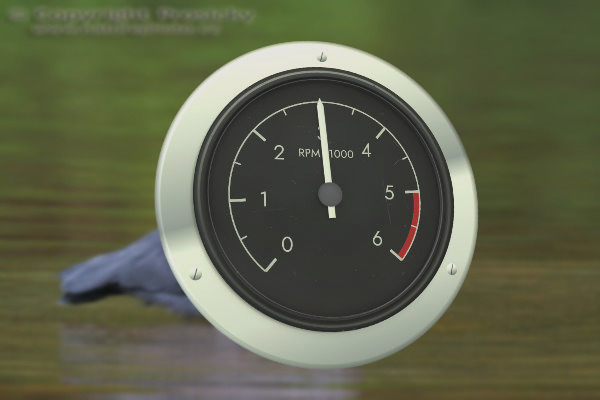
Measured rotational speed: 3000 (rpm)
